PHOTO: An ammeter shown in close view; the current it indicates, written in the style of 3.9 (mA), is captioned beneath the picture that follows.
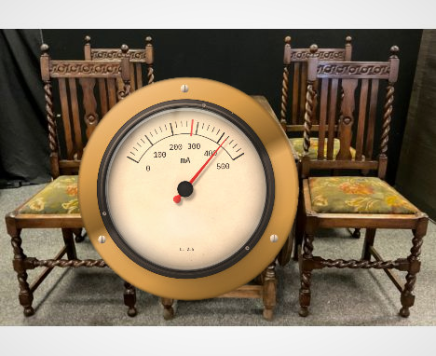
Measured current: 420 (mA)
